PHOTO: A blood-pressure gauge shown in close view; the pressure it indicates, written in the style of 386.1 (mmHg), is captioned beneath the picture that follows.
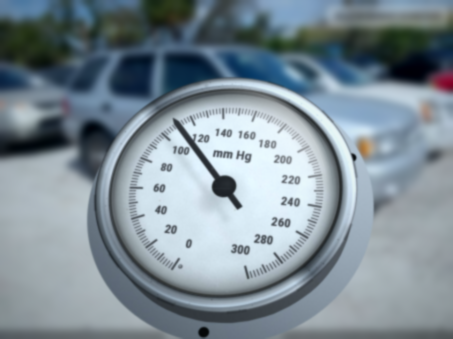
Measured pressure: 110 (mmHg)
